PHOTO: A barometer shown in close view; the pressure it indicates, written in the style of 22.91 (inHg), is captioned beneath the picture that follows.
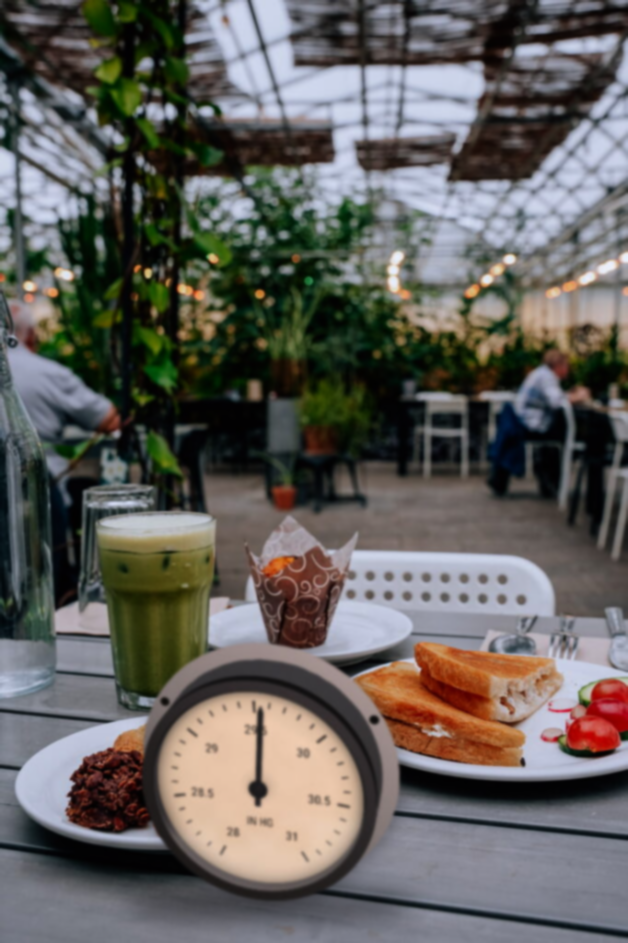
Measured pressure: 29.55 (inHg)
